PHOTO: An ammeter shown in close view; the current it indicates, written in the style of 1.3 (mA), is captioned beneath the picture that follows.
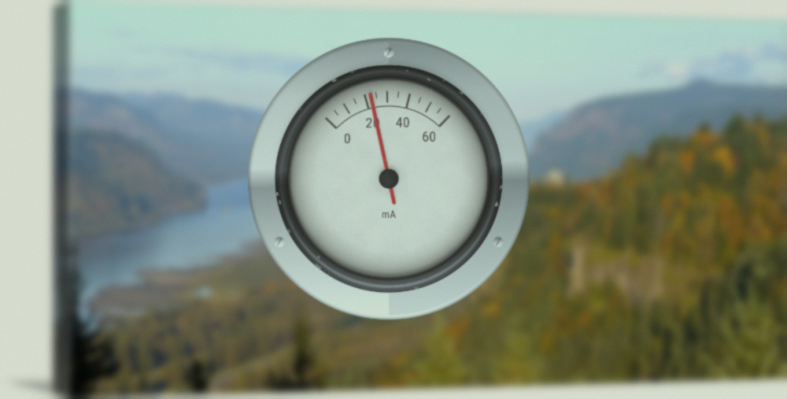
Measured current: 22.5 (mA)
